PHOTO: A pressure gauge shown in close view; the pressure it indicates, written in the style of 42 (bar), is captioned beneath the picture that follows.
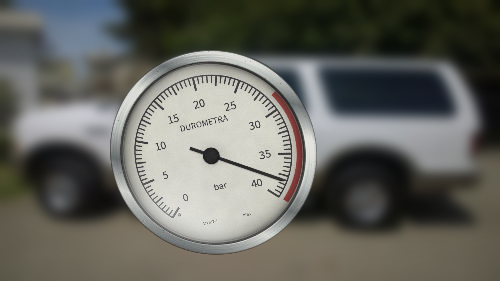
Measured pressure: 38 (bar)
